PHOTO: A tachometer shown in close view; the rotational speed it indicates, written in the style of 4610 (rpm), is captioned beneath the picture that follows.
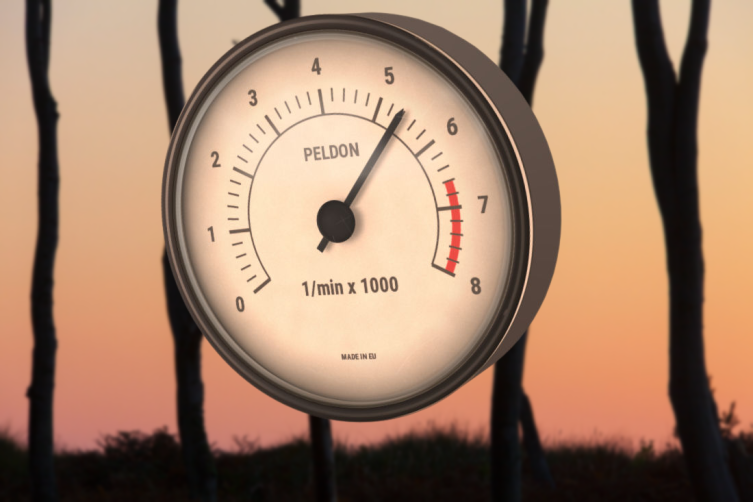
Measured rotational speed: 5400 (rpm)
